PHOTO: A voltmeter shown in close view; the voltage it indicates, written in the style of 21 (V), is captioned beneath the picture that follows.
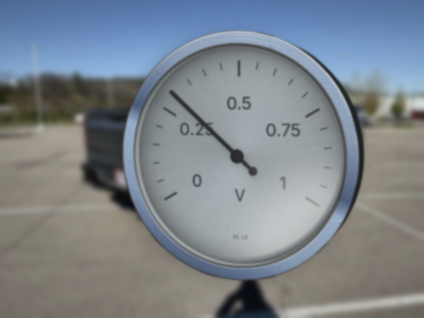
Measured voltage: 0.3 (V)
